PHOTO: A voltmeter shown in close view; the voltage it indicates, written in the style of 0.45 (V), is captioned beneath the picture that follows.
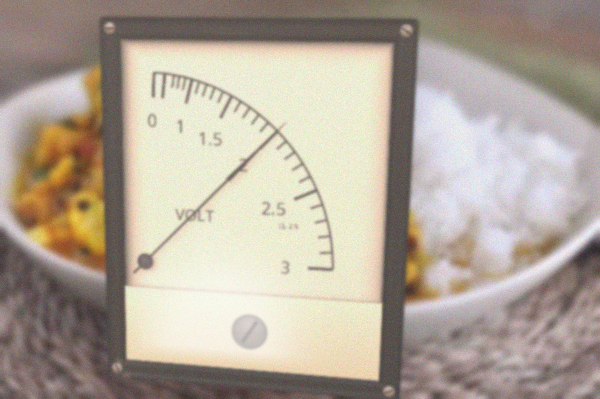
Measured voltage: 2 (V)
